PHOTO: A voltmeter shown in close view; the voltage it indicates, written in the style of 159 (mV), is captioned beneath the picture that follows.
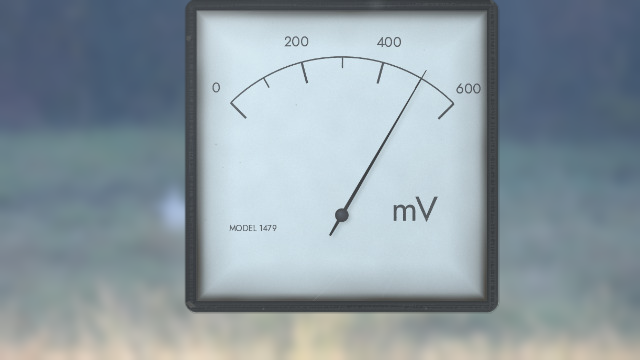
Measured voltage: 500 (mV)
